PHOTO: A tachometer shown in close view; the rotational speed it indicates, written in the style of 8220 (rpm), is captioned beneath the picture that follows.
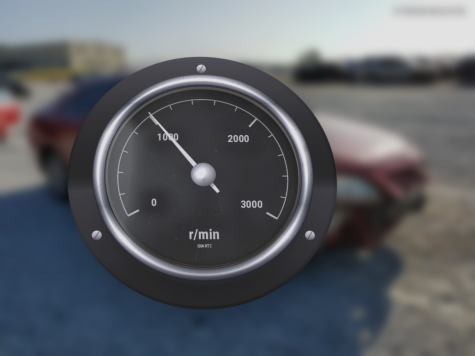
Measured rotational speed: 1000 (rpm)
